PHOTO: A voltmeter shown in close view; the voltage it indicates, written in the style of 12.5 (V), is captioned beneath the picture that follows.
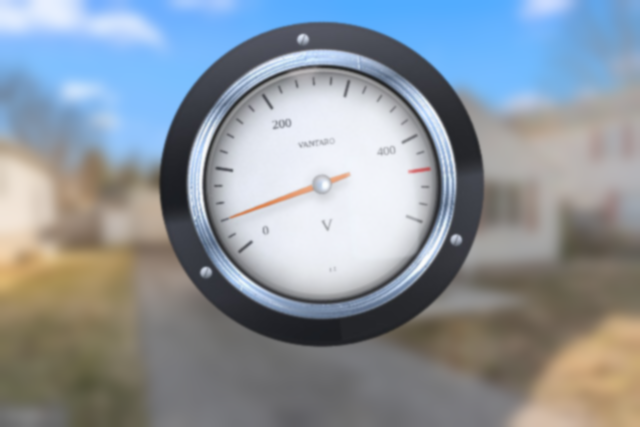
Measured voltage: 40 (V)
